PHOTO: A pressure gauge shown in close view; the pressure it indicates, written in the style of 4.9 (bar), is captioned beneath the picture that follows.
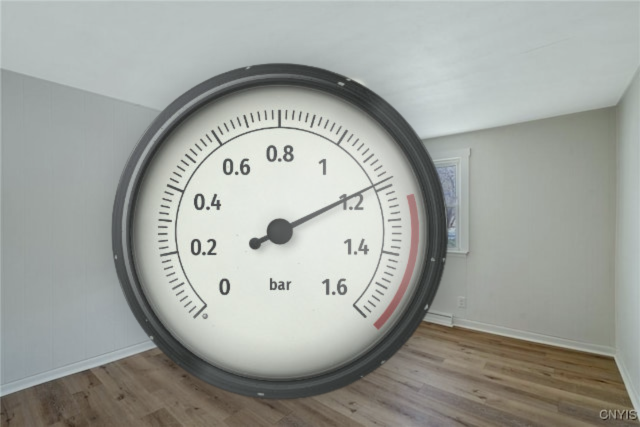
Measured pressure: 1.18 (bar)
